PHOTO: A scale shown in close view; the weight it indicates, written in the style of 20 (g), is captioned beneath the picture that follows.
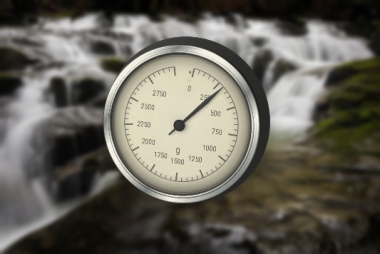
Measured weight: 300 (g)
